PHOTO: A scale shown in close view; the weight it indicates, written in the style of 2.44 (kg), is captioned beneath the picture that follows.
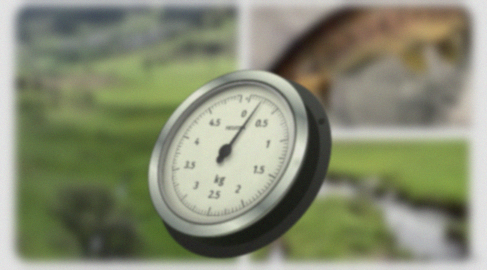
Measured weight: 0.25 (kg)
